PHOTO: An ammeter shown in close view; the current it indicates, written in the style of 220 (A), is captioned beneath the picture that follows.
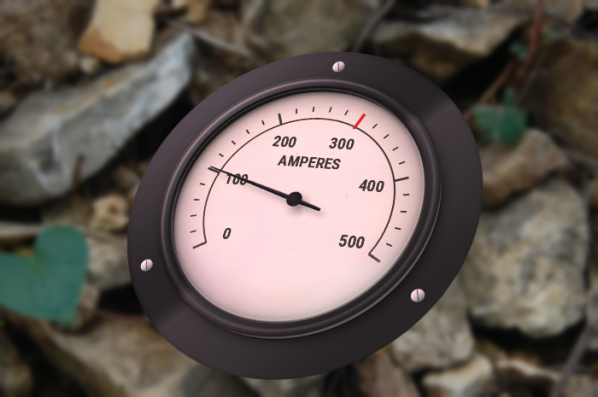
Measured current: 100 (A)
